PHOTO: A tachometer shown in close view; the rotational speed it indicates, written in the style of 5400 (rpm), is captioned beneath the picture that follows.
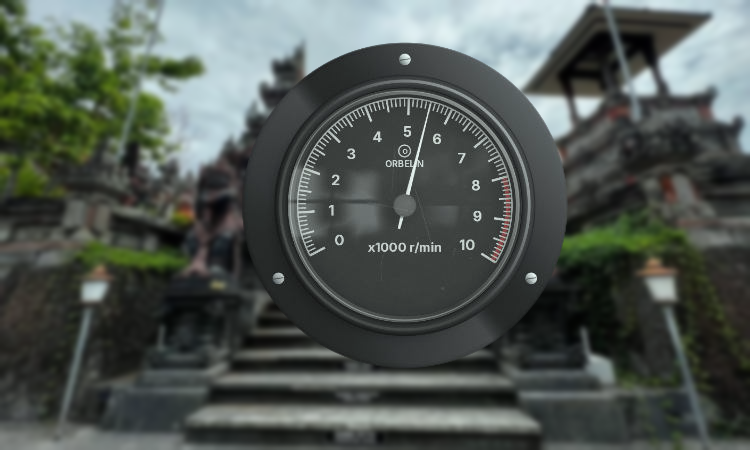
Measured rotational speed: 5500 (rpm)
